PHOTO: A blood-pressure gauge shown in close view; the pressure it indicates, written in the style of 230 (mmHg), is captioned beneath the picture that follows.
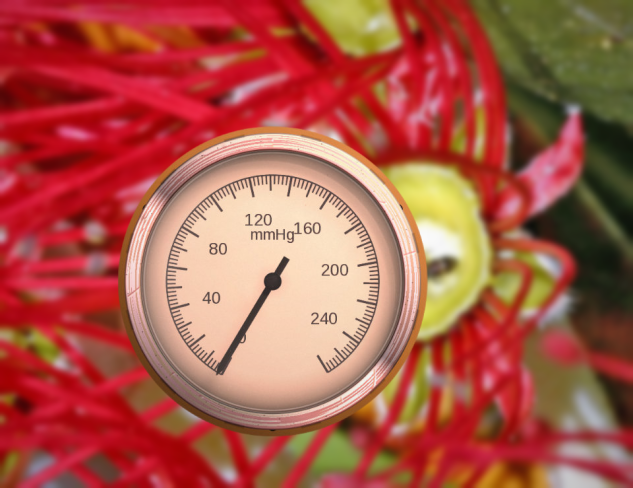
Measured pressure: 2 (mmHg)
